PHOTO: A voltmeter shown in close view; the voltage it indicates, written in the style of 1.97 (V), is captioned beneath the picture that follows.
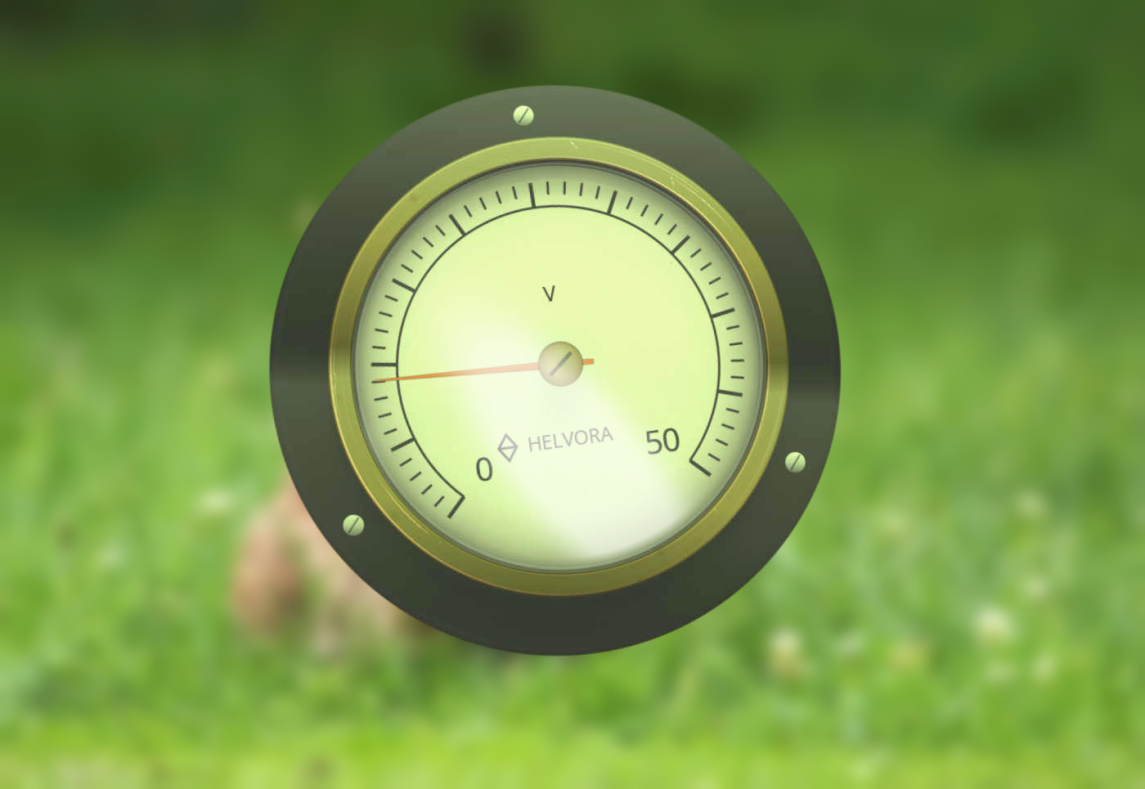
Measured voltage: 9 (V)
